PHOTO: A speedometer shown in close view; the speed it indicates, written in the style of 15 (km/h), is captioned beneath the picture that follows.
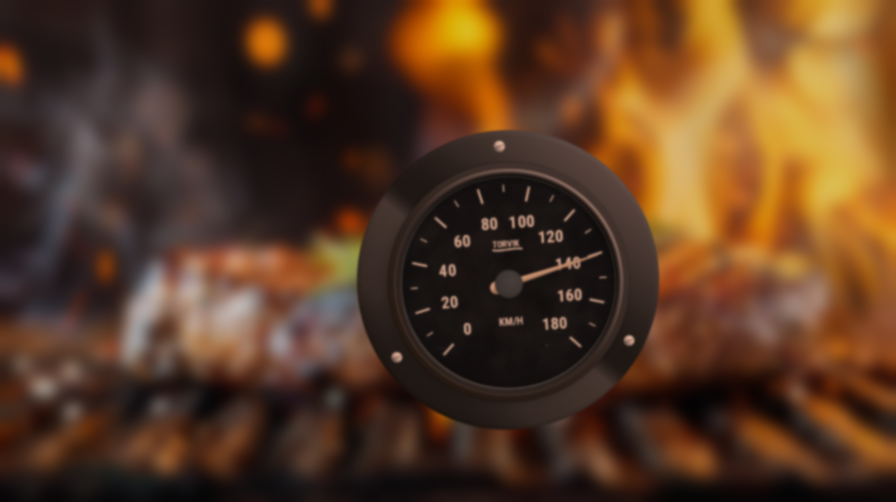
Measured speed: 140 (km/h)
